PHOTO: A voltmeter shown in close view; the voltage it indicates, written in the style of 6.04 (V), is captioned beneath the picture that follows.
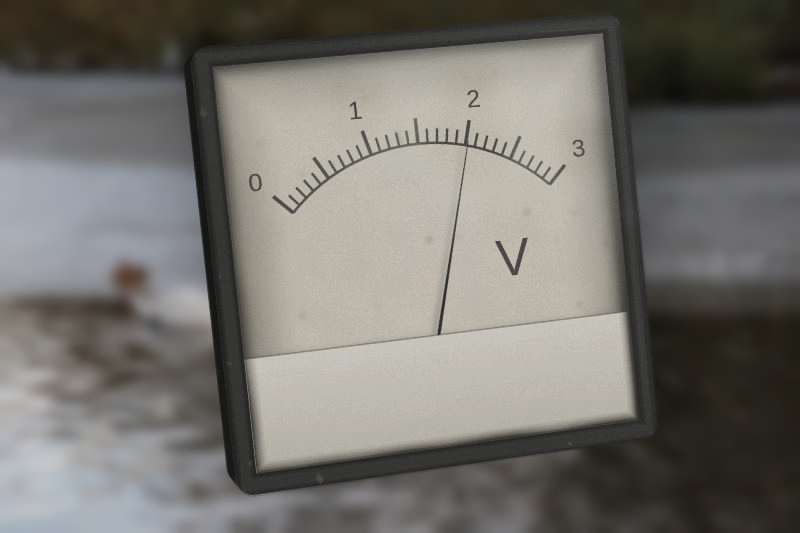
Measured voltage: 2 (V)
